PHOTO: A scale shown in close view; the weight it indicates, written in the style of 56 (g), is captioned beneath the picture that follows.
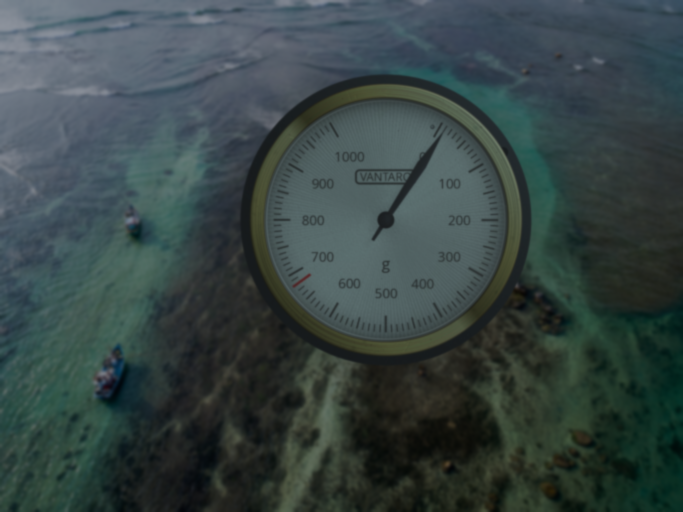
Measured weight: 10 (g)
